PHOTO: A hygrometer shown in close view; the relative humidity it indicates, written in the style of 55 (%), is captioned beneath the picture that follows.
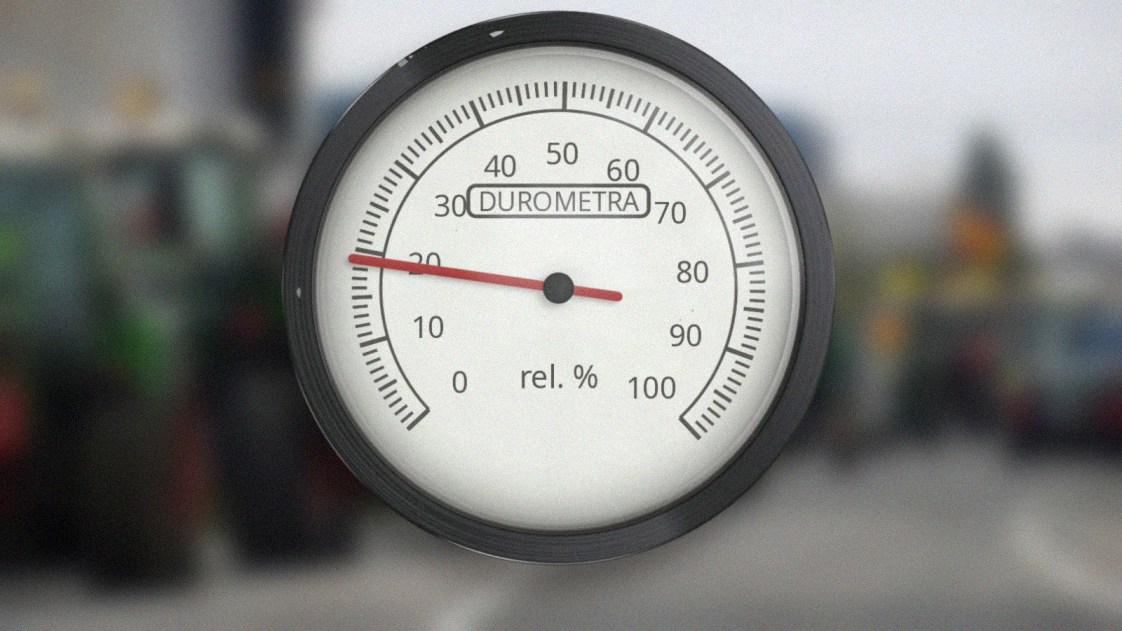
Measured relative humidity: 19 (%)
